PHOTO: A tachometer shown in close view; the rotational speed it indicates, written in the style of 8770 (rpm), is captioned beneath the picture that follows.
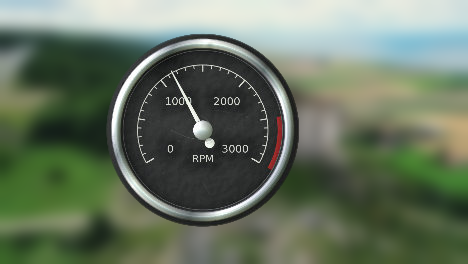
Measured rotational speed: 1150 (rpm)
